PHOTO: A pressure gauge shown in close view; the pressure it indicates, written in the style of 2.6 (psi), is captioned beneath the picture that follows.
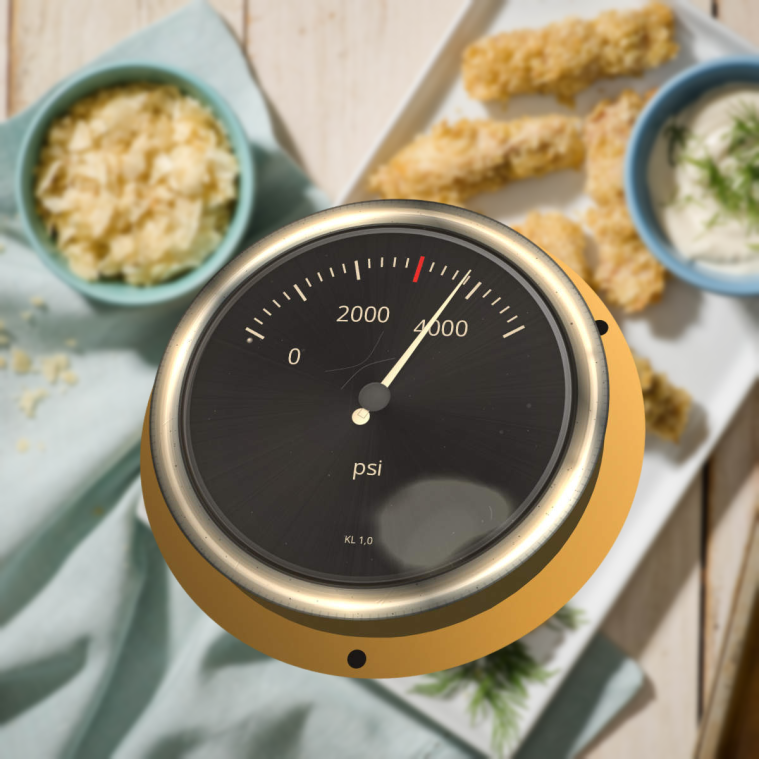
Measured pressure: 3800 (psi)
